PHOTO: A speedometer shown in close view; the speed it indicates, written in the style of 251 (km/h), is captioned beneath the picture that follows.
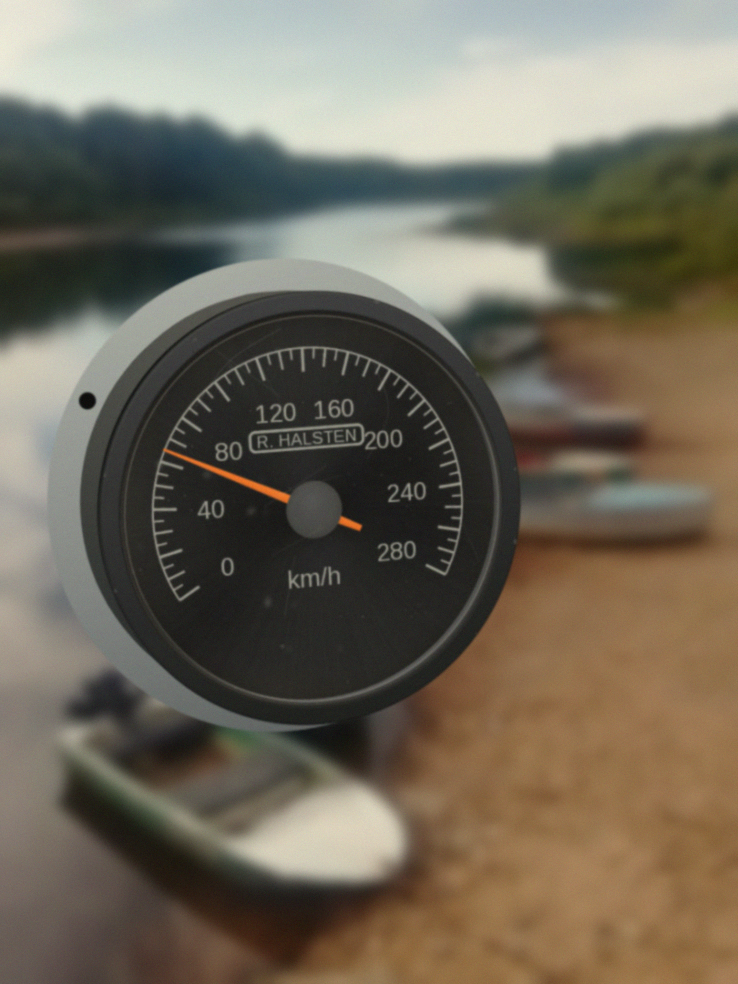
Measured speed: 65 (km/h)
